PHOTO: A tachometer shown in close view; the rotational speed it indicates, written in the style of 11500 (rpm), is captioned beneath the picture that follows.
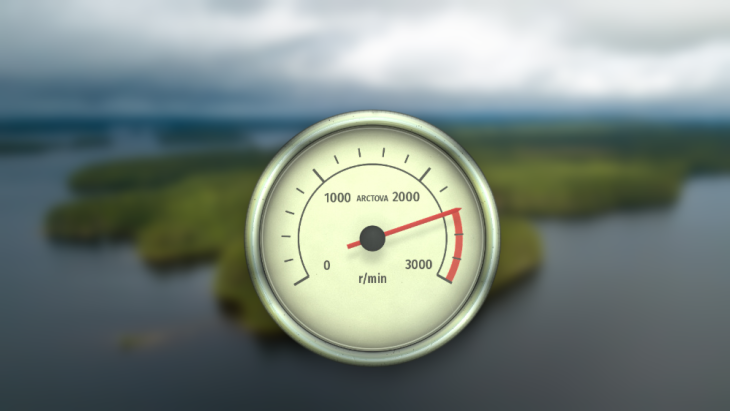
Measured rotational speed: 2400 (rpm)
